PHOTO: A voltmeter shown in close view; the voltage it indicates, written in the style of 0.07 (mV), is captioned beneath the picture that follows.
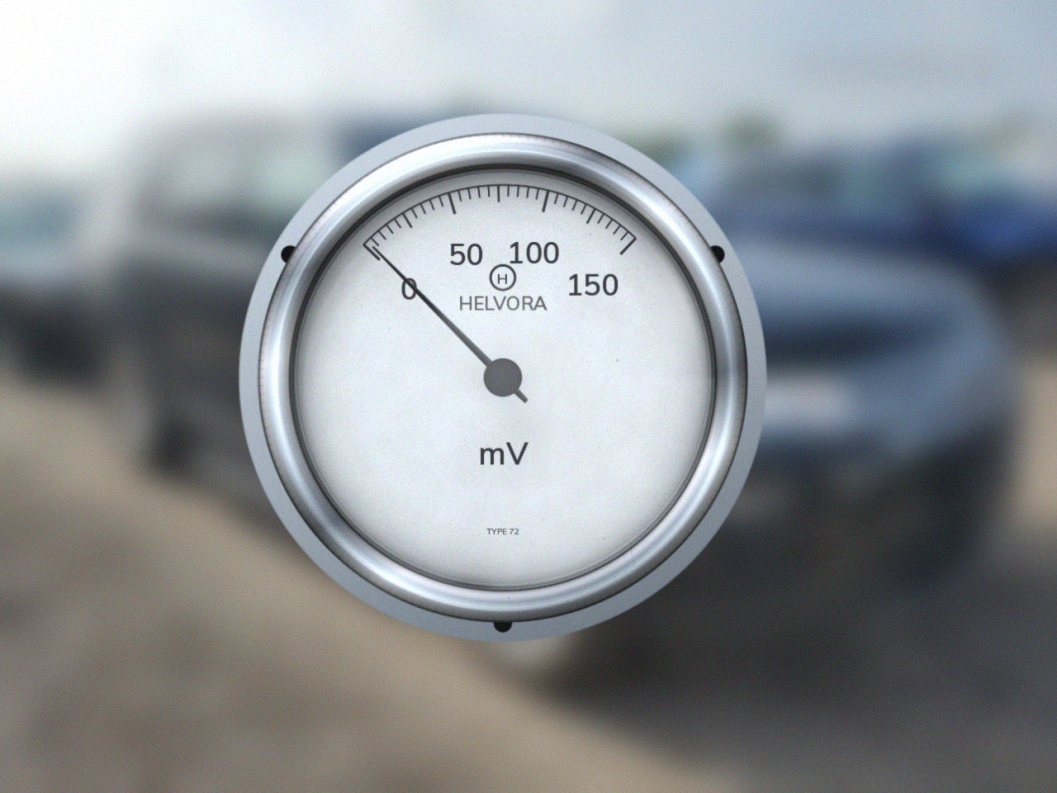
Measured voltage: 2.5 (mV)
